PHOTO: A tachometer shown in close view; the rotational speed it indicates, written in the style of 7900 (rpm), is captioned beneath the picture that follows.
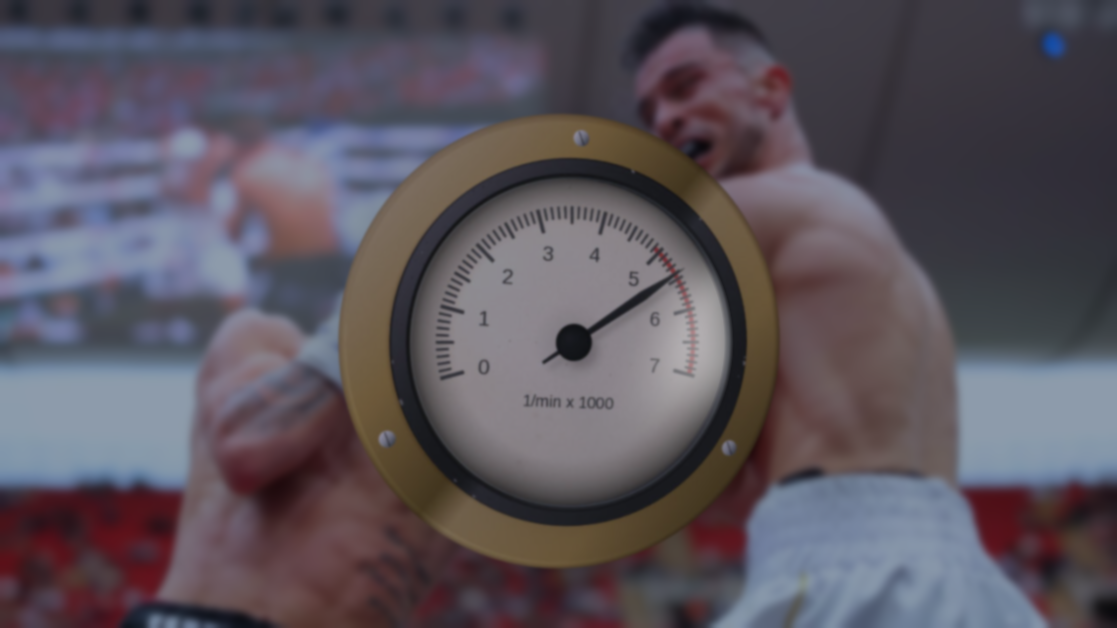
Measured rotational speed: 5400 (rpm)
